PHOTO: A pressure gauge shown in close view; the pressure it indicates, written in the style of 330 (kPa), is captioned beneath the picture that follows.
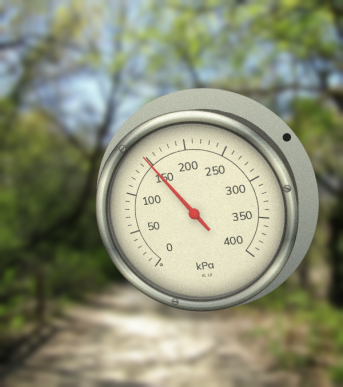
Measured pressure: 150 (kPa)
